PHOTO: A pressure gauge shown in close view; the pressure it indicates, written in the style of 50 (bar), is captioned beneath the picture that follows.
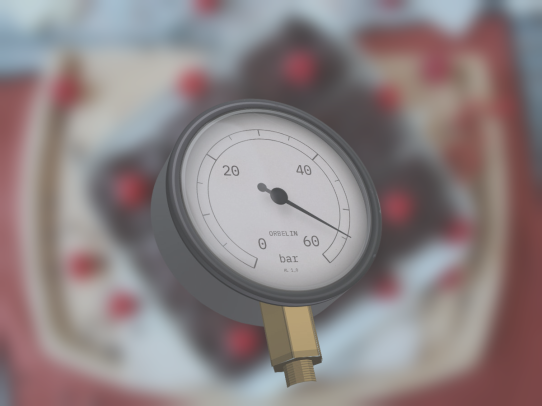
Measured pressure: 55 (bar)
